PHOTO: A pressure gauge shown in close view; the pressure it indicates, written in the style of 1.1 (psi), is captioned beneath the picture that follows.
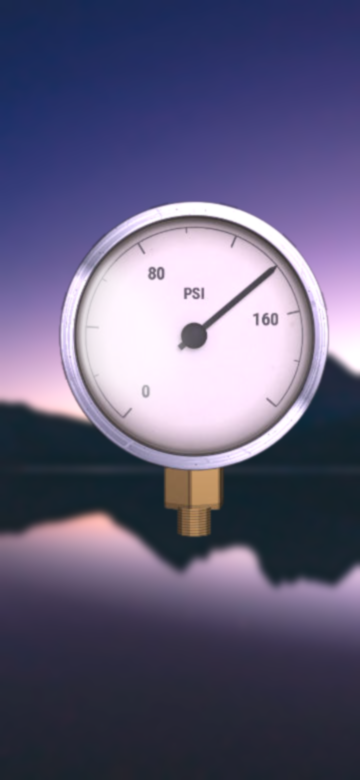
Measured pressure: 140 (psi)
